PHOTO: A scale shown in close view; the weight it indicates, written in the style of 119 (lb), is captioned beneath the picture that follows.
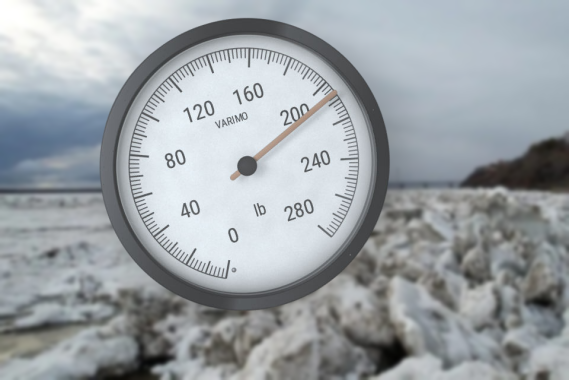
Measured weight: 206 (lb)
